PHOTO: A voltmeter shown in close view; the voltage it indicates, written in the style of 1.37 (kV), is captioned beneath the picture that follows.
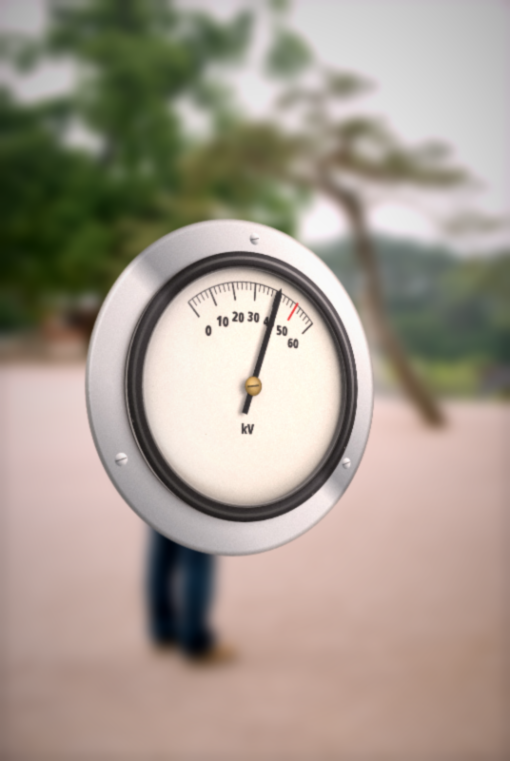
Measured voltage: 40 (kV)
